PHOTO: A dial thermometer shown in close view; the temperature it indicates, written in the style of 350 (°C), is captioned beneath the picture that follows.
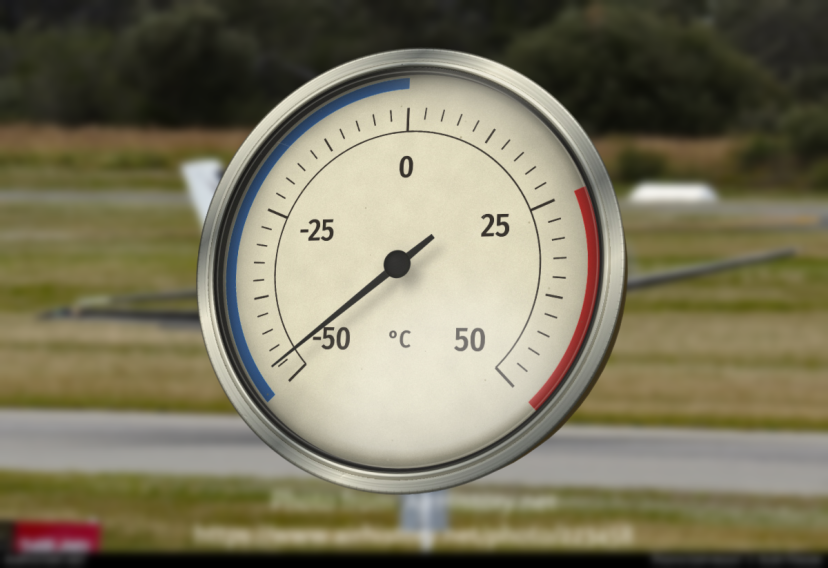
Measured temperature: -47.5 (°C)
